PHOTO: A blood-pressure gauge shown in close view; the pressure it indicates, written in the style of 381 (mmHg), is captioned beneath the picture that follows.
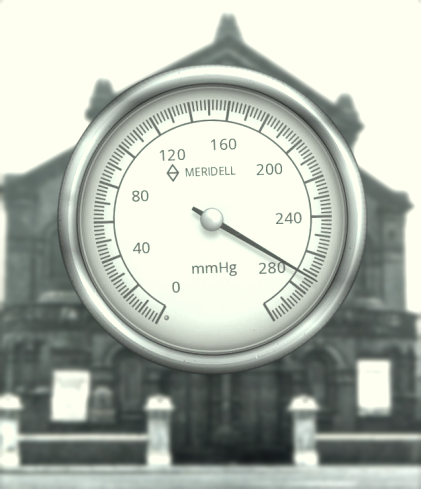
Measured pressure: 272 (mmHg)
